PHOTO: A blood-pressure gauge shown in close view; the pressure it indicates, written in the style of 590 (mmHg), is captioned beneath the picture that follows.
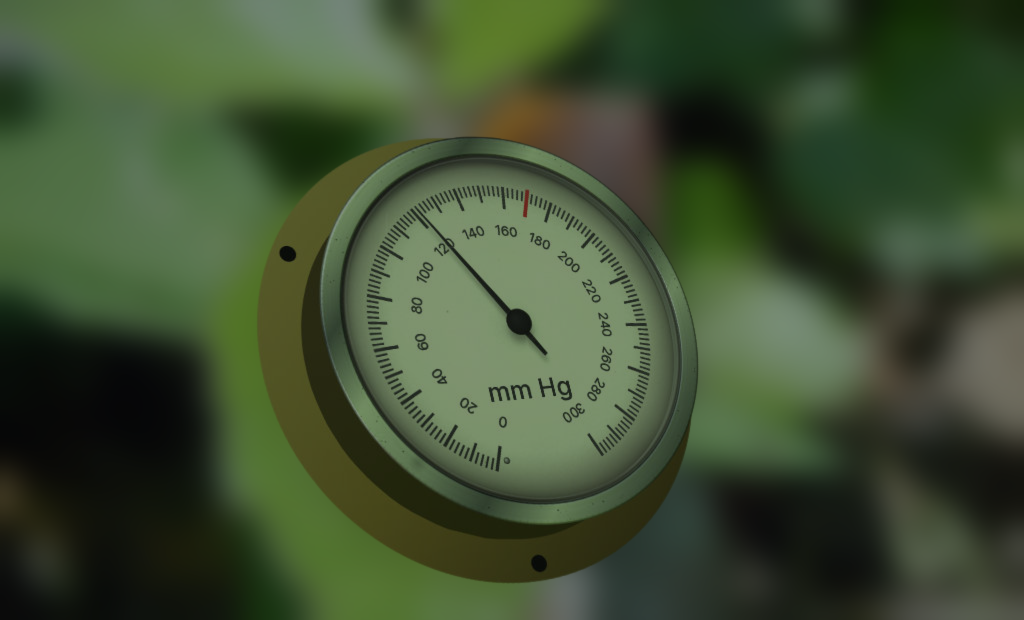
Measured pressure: 120 (mmHg)
